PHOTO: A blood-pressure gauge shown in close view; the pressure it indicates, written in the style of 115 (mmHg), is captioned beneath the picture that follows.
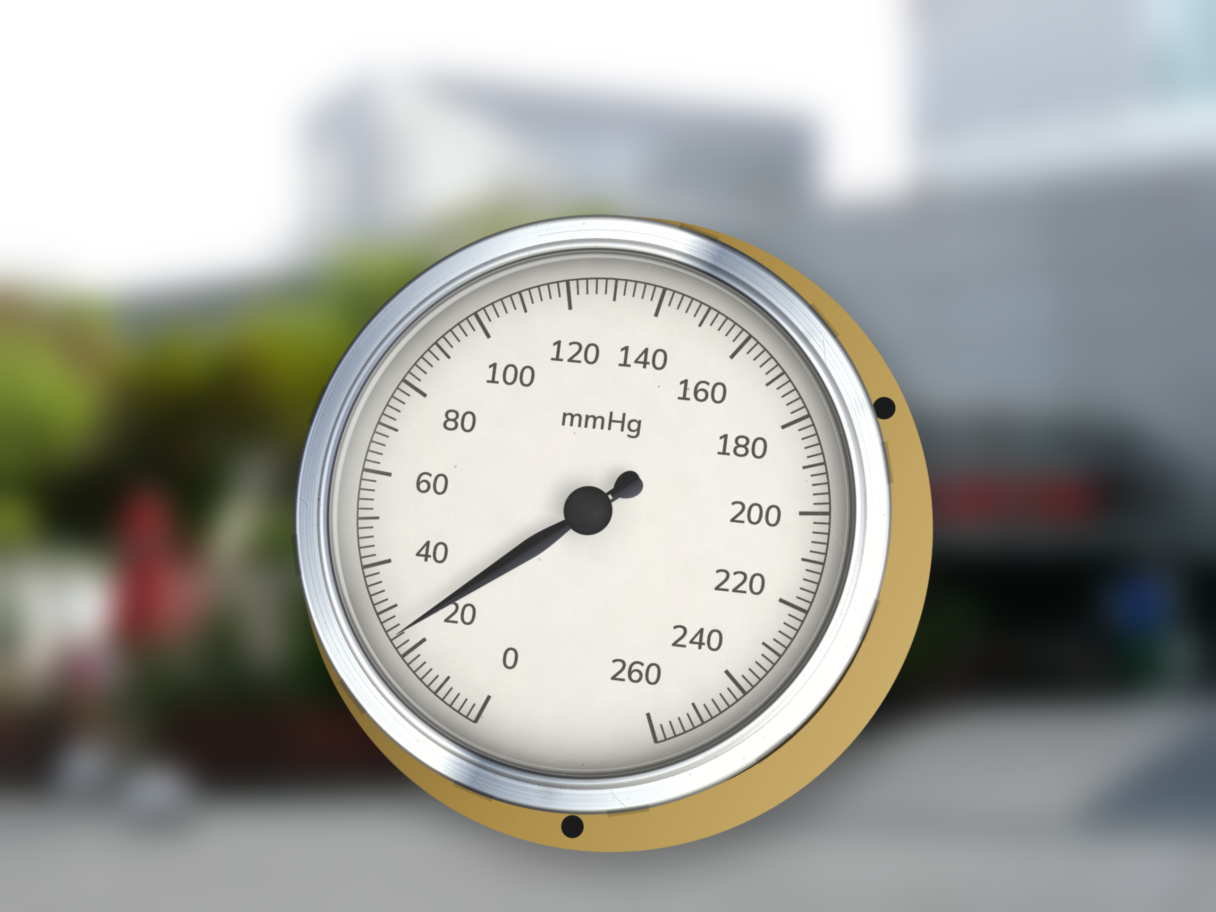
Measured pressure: 24 (mmHg)
